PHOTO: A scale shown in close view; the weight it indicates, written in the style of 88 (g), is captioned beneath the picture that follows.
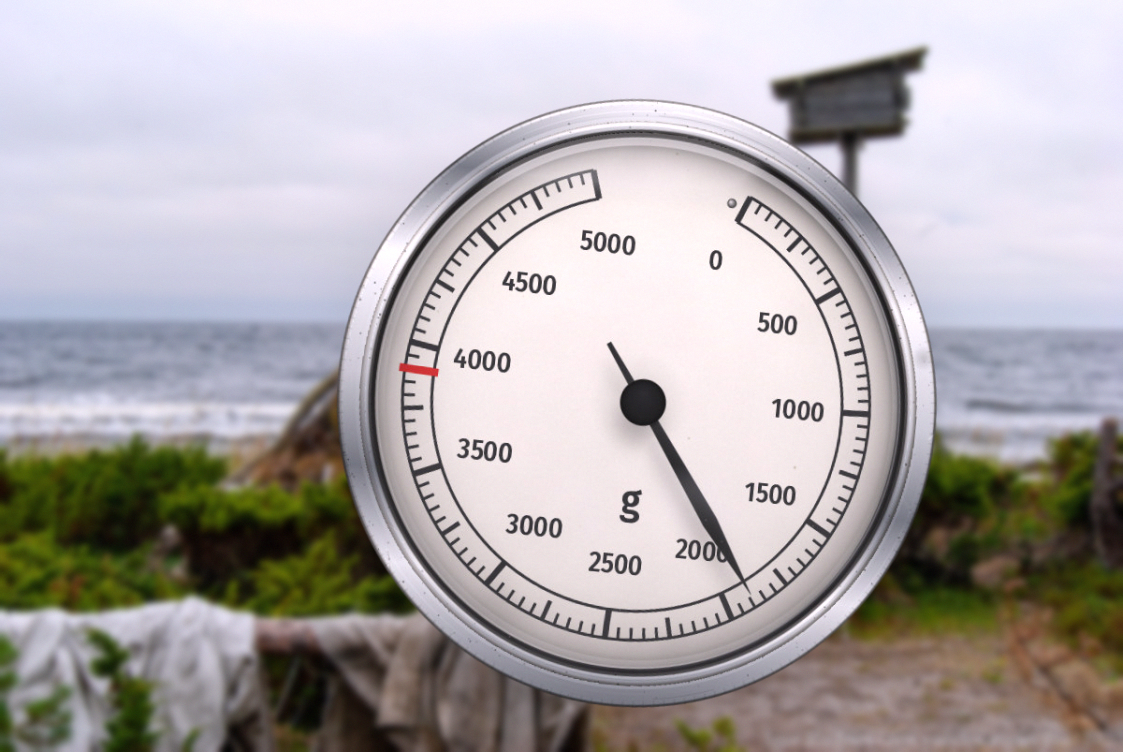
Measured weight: 1900 (g)
